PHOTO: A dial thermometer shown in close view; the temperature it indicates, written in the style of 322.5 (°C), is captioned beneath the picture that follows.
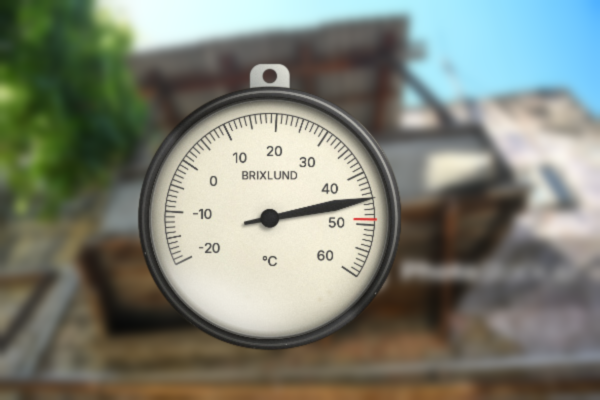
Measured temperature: 45 (°C)
